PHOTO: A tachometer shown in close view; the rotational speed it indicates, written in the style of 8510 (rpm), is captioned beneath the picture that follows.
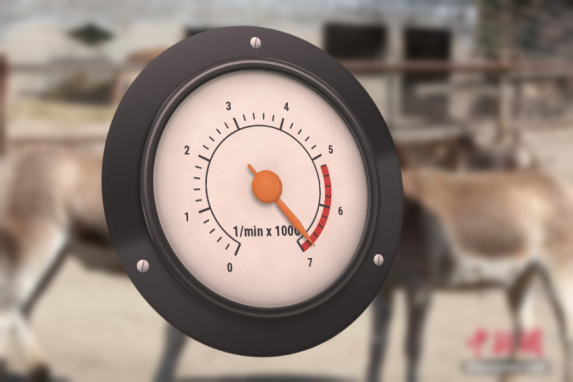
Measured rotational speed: 6800 (rpm)
